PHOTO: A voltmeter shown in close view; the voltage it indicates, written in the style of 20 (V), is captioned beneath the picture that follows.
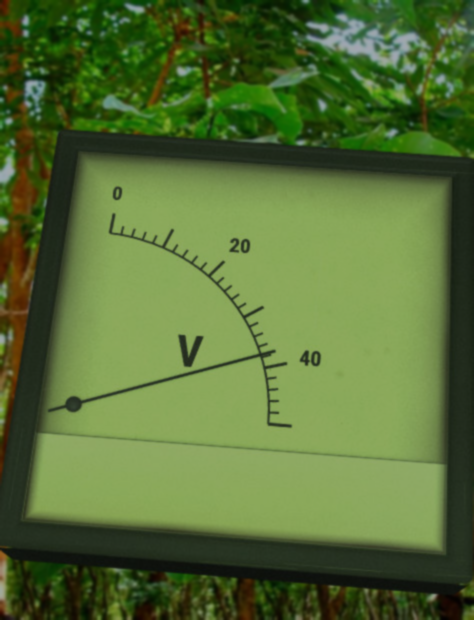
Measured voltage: 38 (V)
